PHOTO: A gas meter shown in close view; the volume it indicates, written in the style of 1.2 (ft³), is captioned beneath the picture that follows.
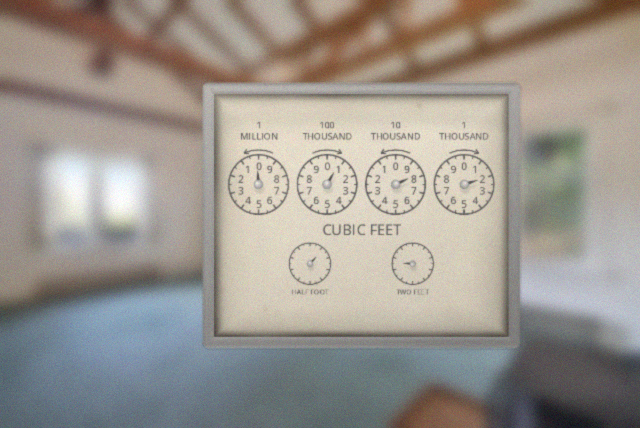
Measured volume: 8200 (ft³)
